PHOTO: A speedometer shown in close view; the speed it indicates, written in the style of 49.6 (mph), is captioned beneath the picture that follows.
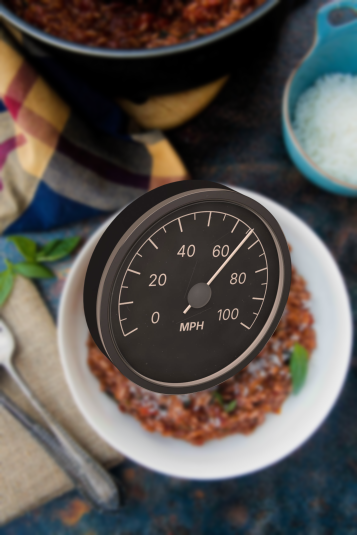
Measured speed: 65 (mph)
